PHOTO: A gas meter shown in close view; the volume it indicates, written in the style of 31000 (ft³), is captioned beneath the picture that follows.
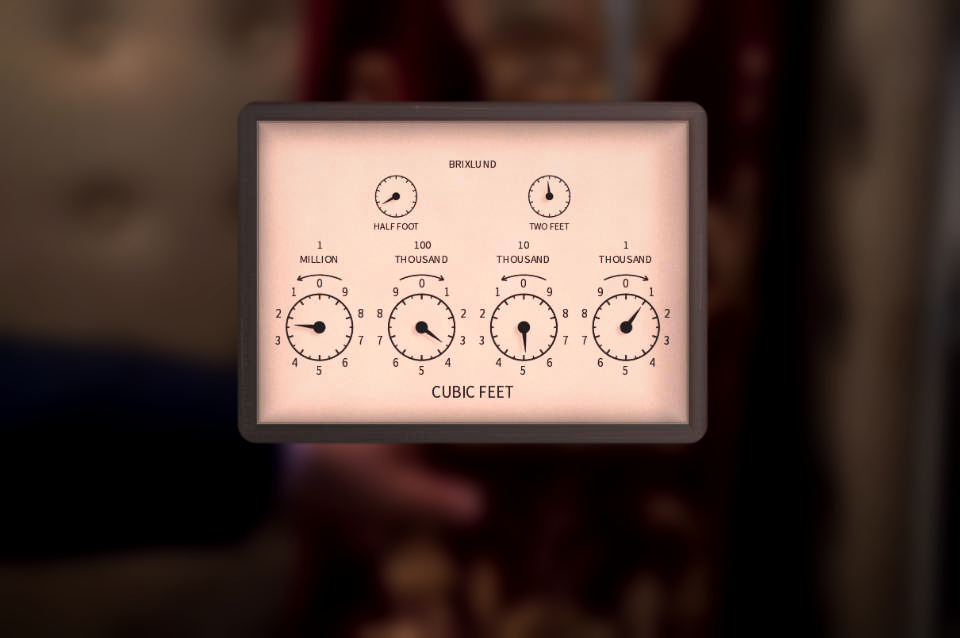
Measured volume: 235100 (ft³)
